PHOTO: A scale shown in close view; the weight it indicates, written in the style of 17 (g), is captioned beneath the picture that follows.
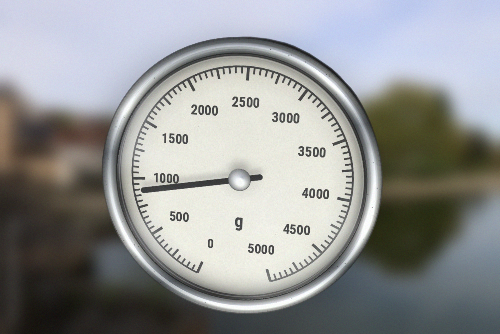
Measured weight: 900 (g)
